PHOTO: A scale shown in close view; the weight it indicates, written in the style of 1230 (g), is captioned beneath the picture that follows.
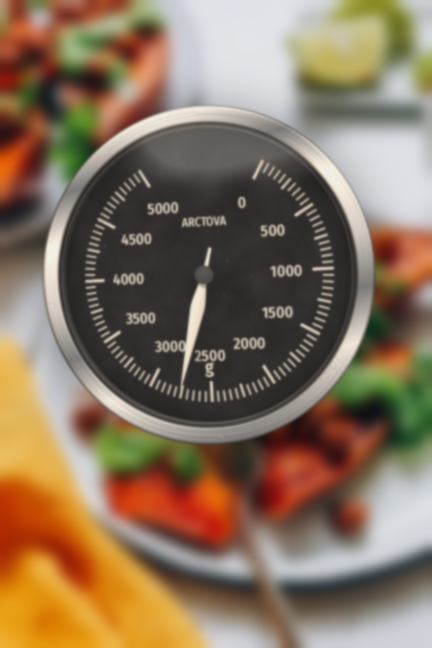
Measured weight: 2750 (g)
